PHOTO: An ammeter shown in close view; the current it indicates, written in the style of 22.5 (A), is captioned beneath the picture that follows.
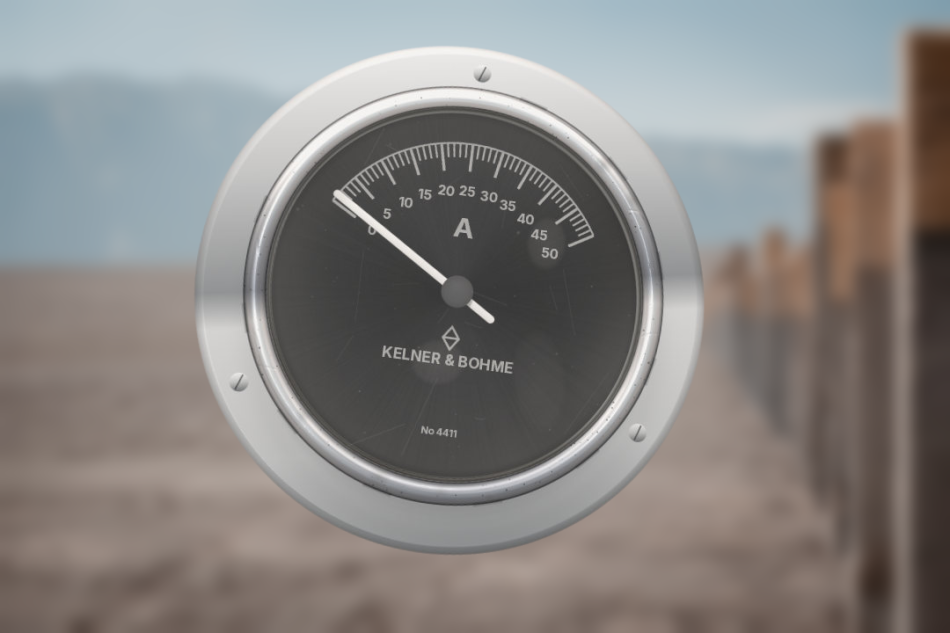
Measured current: 1 (A)
